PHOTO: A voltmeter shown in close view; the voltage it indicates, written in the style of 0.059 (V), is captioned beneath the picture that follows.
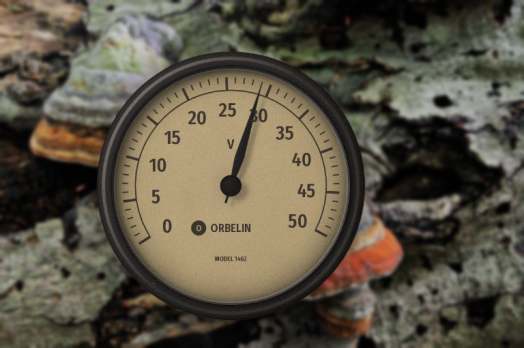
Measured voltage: 29 (V)
